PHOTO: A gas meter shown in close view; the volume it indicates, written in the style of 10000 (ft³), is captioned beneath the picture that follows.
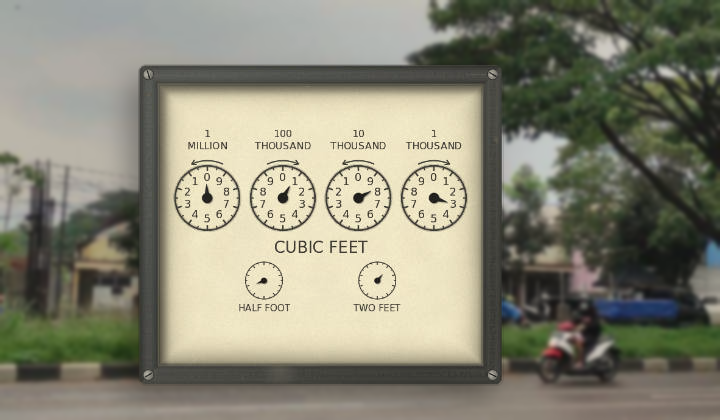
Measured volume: 8300 (ft³)
